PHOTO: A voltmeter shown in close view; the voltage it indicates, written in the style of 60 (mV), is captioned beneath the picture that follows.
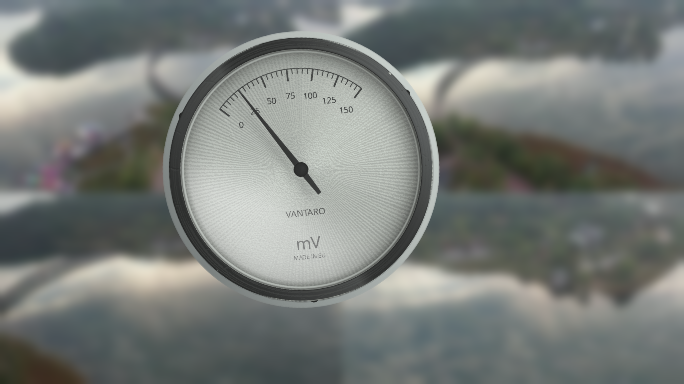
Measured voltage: 25 (mV)
